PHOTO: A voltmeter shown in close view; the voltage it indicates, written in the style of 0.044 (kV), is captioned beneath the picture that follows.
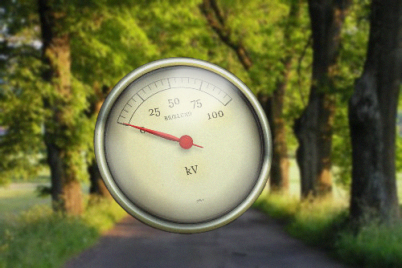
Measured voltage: 0 (kV)
